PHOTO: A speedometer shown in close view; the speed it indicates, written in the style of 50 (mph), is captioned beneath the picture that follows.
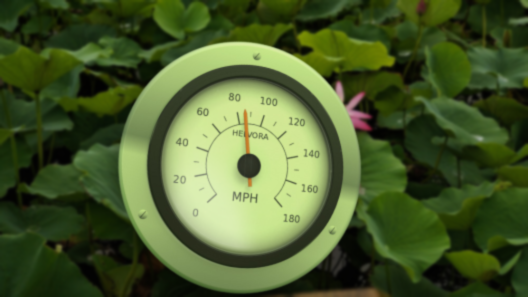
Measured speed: 85 (mph)
